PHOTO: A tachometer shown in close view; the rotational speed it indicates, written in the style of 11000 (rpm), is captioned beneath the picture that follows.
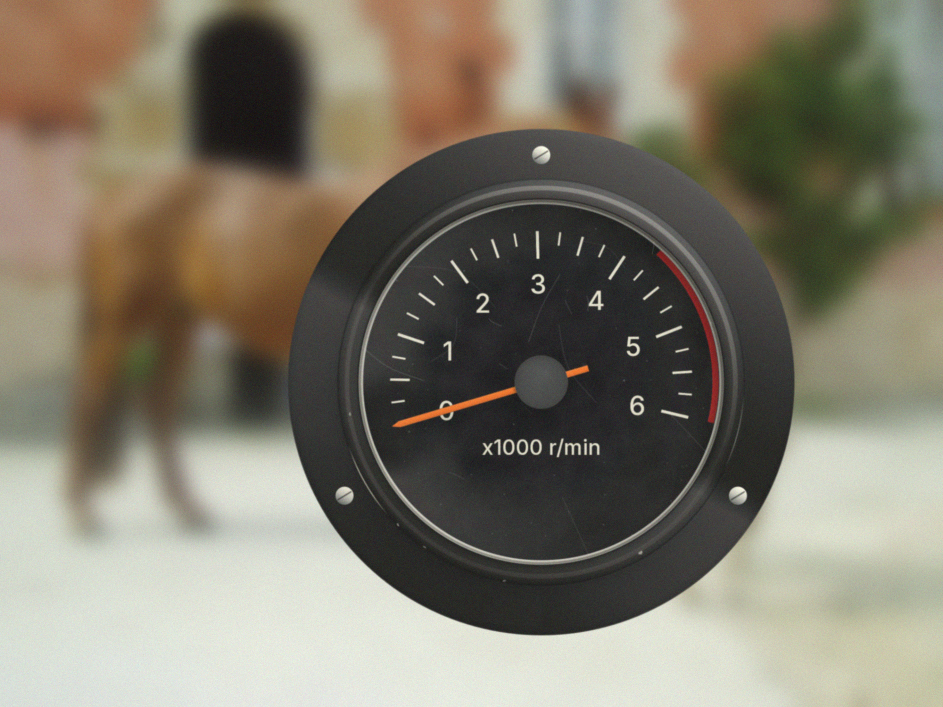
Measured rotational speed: 0 (rpm)
